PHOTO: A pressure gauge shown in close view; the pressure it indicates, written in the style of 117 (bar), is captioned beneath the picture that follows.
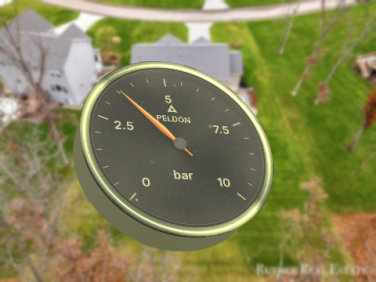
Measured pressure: 3.5 (bar)
